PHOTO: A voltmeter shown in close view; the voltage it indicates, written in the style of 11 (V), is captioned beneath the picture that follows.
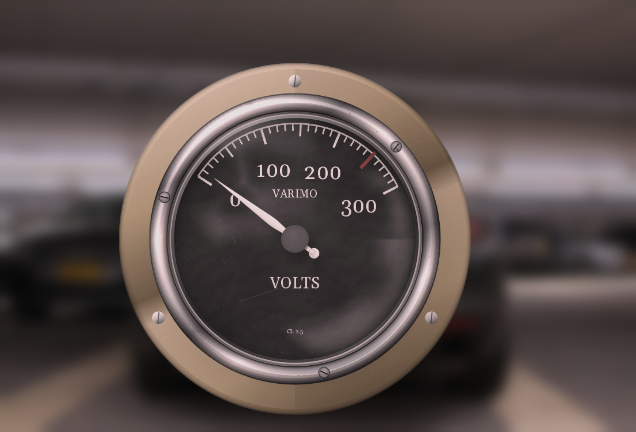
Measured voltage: 10 (V)
